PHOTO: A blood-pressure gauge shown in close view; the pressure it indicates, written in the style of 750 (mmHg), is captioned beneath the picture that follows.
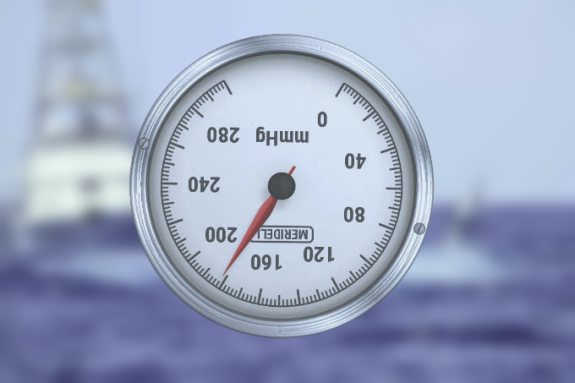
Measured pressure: 182 (mmHg)
